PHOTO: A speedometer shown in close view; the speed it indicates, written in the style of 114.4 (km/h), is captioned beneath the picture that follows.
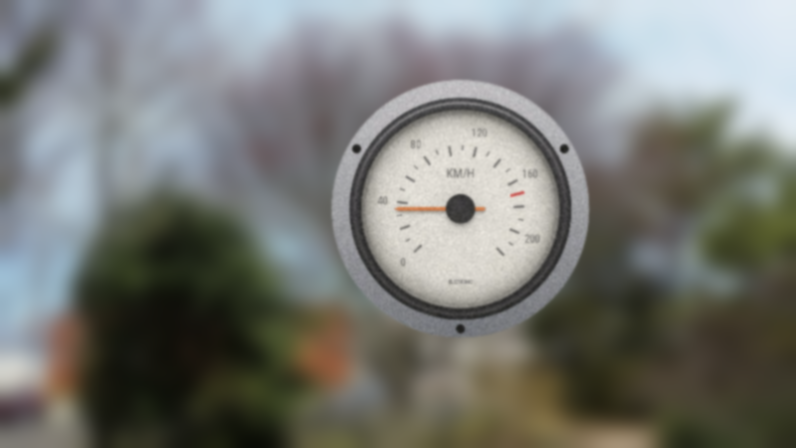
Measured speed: 35 (km/h)
